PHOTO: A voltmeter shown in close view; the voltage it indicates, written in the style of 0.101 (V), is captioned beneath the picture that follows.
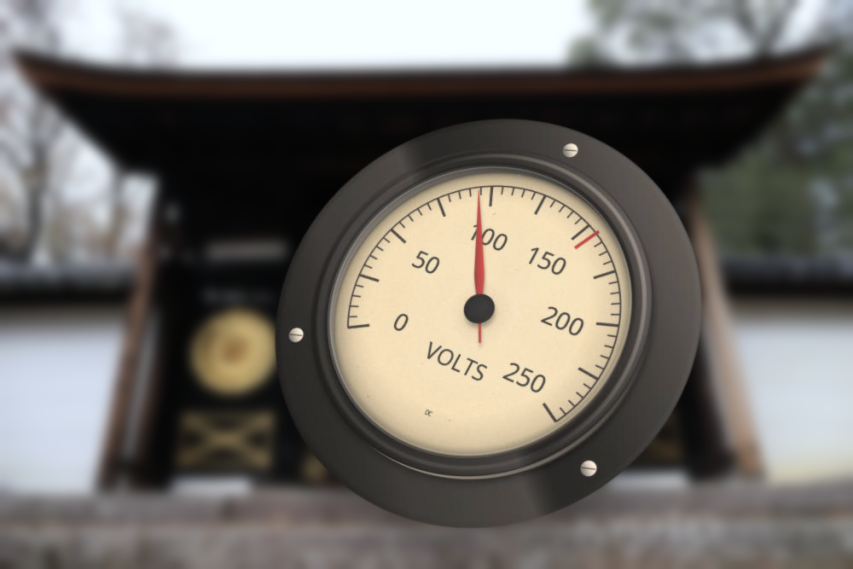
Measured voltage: 95 (V)
